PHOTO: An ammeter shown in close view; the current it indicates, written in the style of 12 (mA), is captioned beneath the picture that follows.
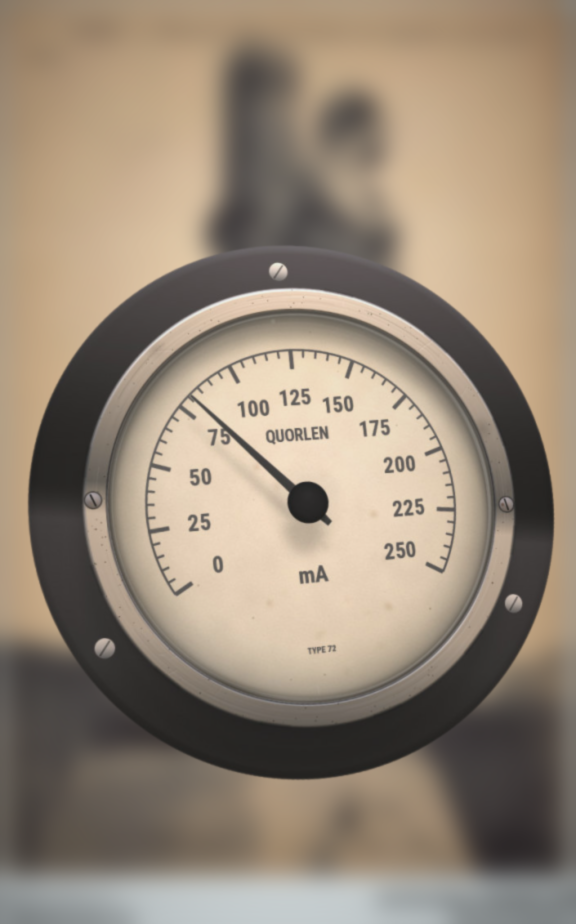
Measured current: 80 (mA)
